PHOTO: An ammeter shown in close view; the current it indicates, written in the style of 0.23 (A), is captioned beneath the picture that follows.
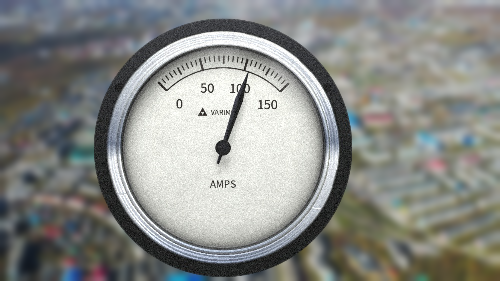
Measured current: 105 (A)
